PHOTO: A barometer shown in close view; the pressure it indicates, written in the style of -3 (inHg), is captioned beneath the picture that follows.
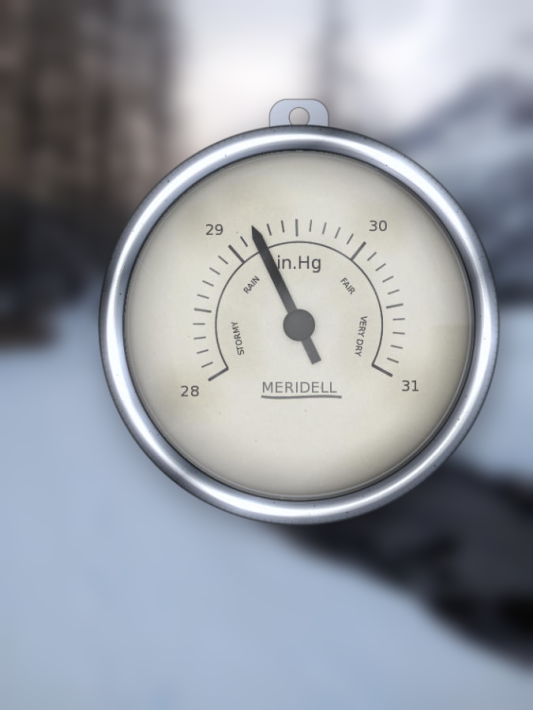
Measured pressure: 29.2 (inHg)
